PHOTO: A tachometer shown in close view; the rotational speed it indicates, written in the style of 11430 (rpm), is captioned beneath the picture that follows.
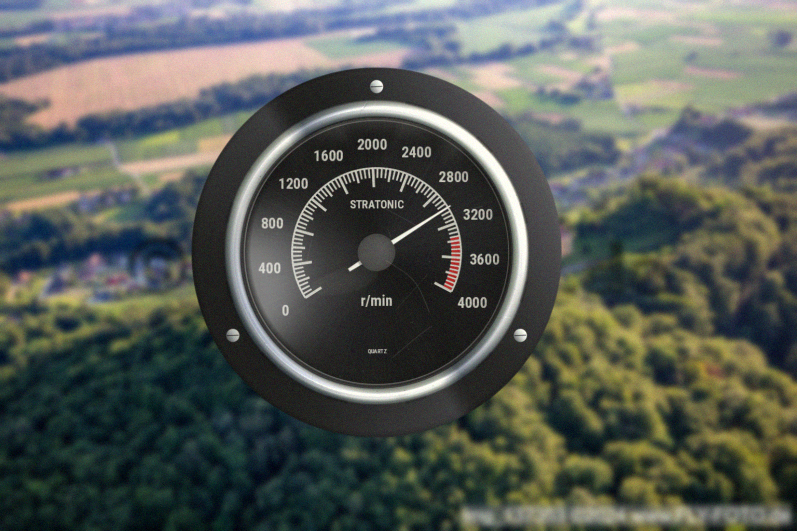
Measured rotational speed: 3000 (rpm)
